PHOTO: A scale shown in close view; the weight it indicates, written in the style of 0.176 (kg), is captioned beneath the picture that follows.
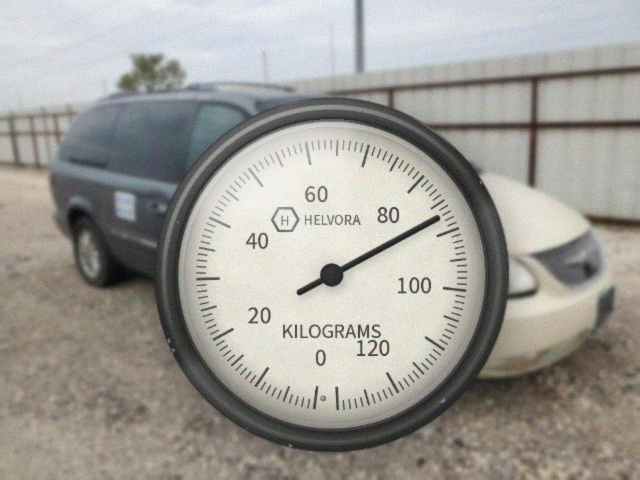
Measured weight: 87 (kg)
